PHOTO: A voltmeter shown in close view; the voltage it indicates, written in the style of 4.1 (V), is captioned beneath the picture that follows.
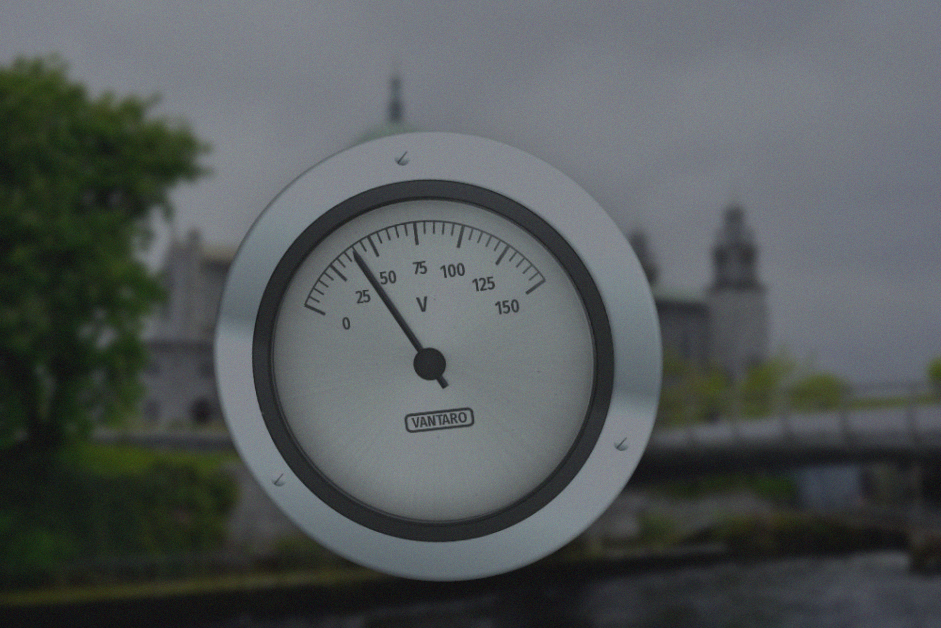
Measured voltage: 40 (V)
